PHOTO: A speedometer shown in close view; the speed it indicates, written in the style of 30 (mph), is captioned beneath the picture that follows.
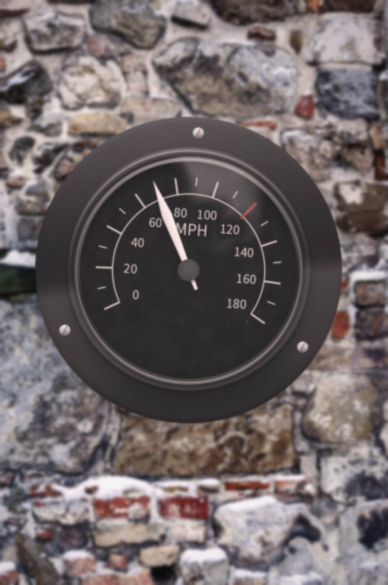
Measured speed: 70 (mph)
